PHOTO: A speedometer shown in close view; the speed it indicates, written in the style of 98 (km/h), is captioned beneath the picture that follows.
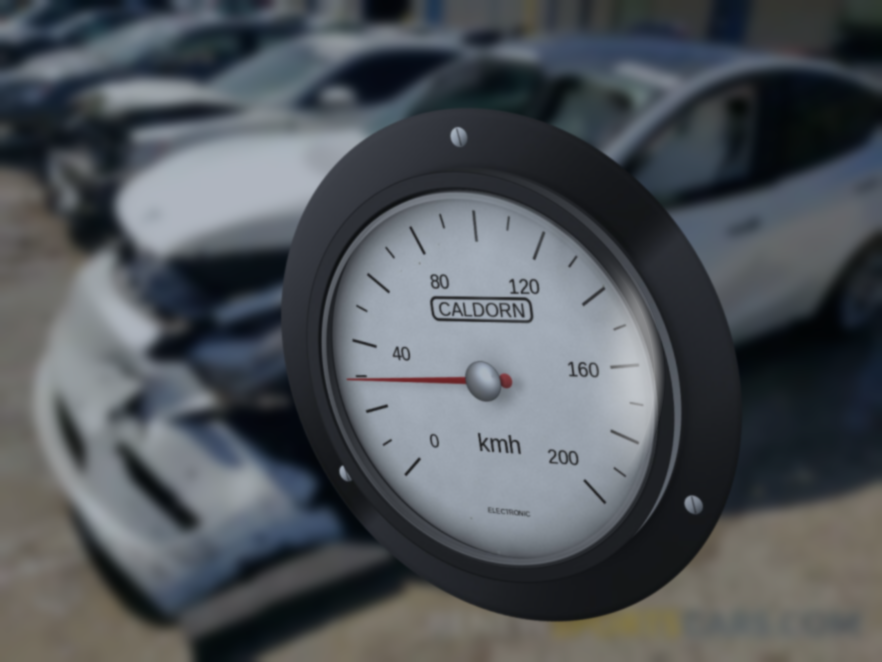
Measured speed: 30 (km/h)
